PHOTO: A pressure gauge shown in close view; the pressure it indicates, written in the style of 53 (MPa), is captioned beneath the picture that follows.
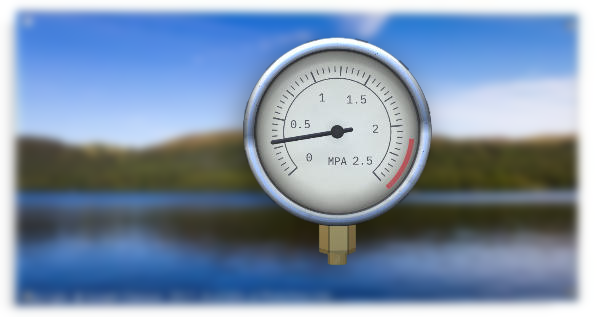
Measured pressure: 0.3 (MPa)
